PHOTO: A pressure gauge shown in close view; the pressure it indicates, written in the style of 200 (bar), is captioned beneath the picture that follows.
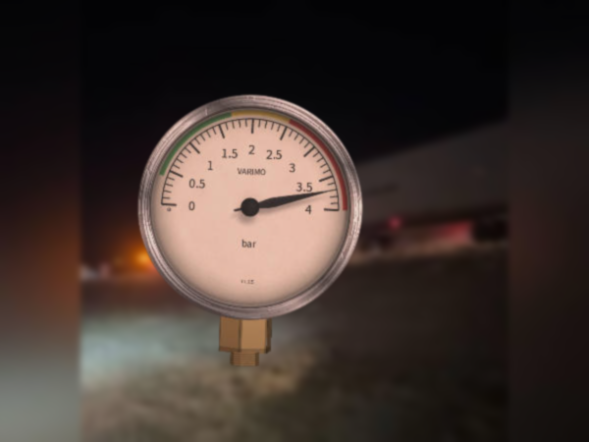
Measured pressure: 3.7 (bar)
